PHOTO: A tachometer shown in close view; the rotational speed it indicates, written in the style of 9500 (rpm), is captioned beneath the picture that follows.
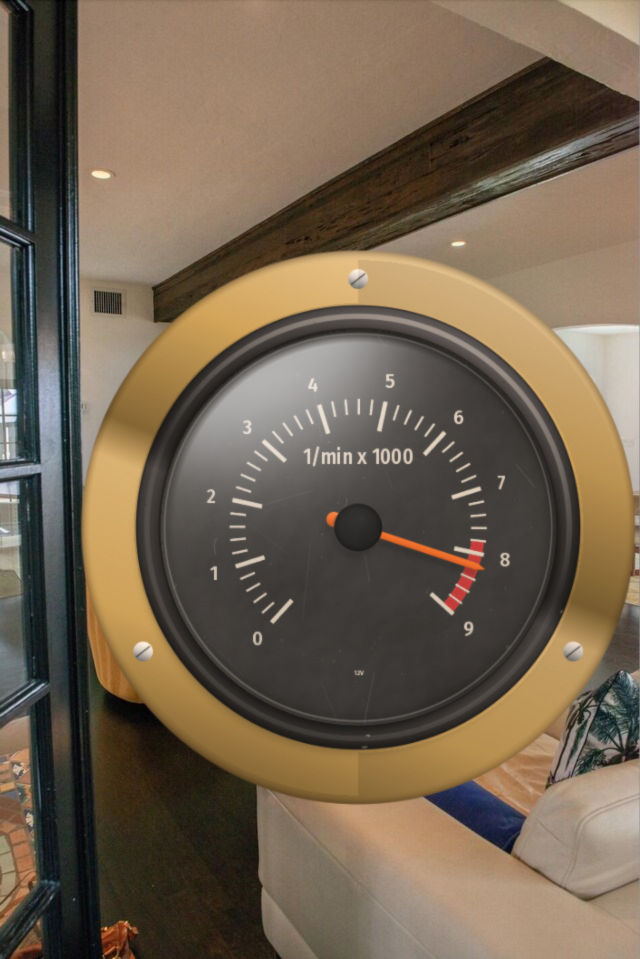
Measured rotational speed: 8200 (rpm)
